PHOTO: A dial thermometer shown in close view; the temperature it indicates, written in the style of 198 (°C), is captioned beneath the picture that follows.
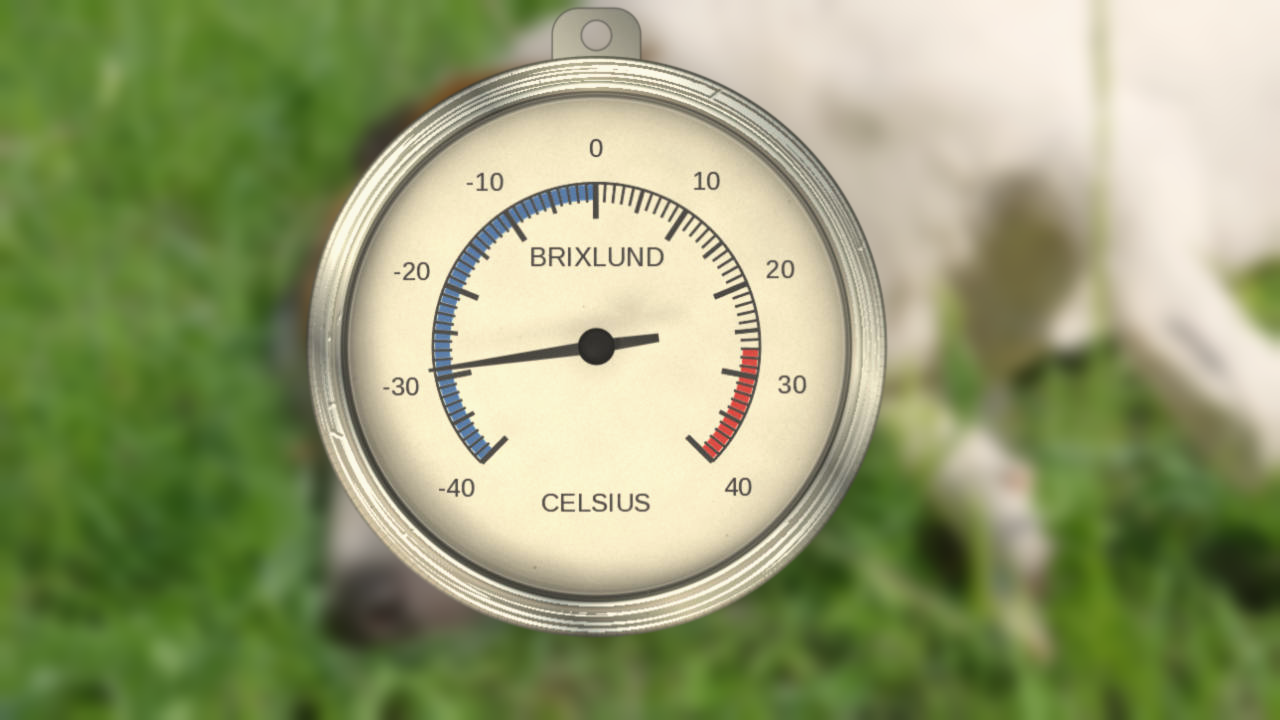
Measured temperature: -29 (°C)
